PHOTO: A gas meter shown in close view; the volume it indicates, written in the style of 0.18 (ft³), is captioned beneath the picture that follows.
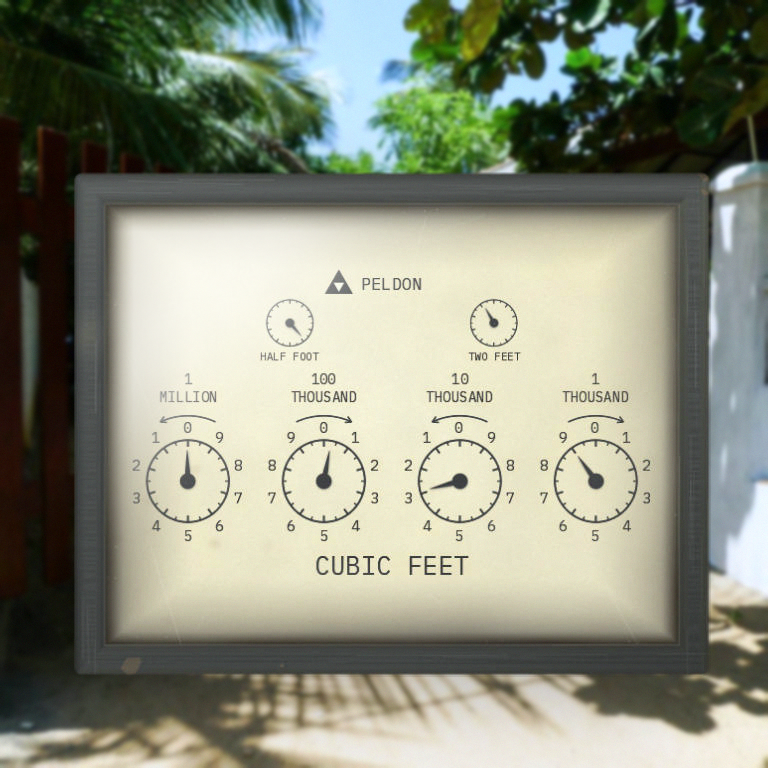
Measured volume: 2900 (ft³)
